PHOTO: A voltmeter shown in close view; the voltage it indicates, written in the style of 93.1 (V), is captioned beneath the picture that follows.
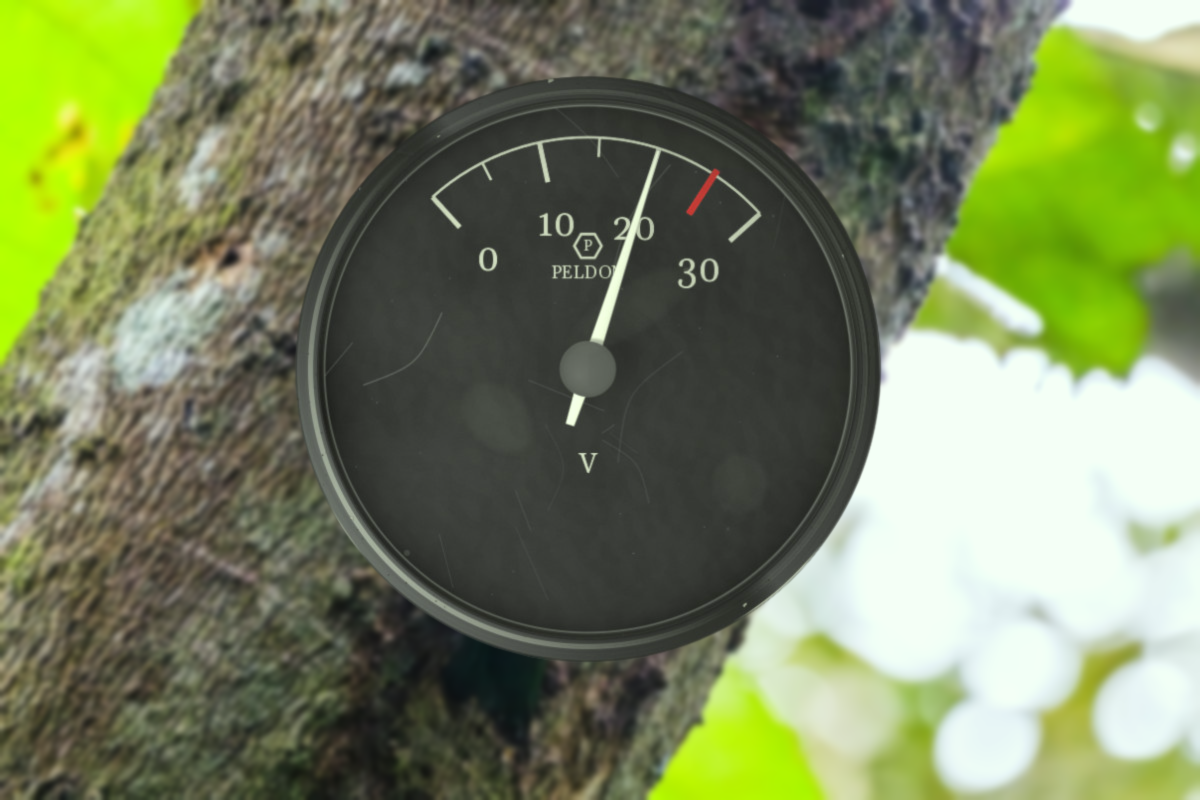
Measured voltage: 20 (V)
